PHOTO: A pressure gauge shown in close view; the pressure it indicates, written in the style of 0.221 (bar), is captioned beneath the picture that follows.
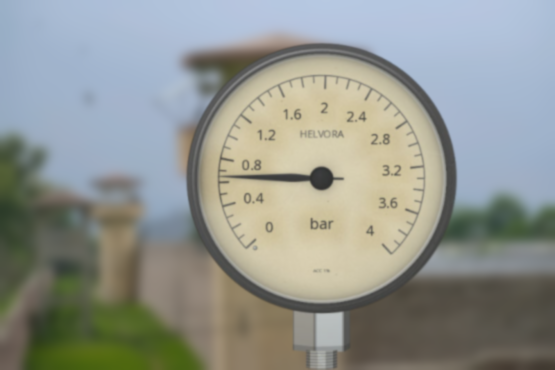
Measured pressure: 0.65 (bar)
